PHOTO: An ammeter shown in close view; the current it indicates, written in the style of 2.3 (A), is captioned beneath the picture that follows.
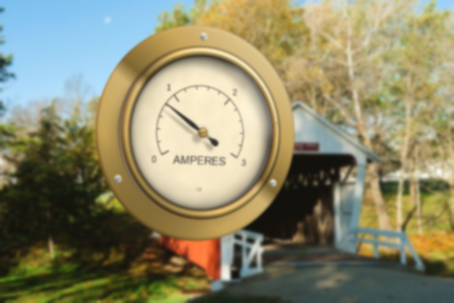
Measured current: 0.8 (A)
